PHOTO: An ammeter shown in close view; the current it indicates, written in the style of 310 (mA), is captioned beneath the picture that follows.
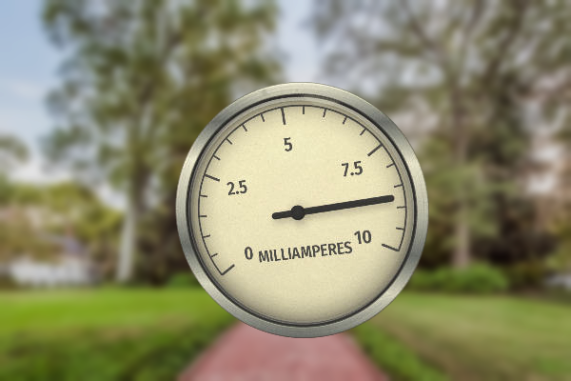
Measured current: 8.75 (mA)
